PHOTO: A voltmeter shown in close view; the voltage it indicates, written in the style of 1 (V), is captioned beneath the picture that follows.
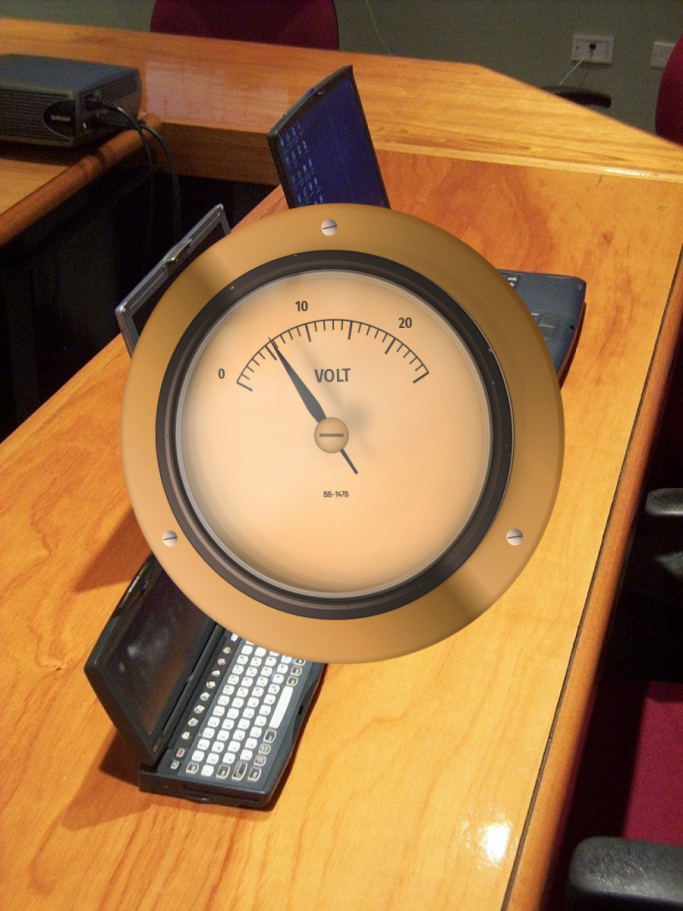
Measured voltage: 6 (V)
